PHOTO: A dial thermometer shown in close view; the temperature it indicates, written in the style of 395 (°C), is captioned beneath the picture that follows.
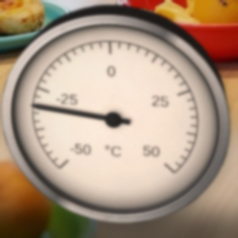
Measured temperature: -30 (°C)
